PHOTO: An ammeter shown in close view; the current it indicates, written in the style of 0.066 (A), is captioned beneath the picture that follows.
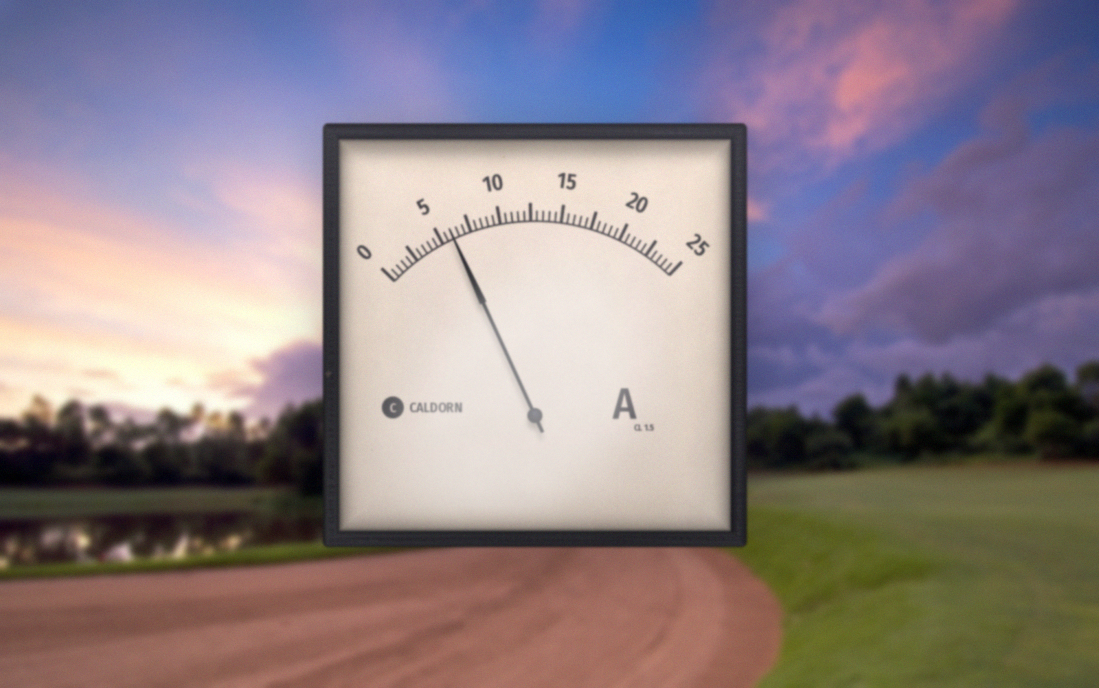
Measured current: 6 (A)
